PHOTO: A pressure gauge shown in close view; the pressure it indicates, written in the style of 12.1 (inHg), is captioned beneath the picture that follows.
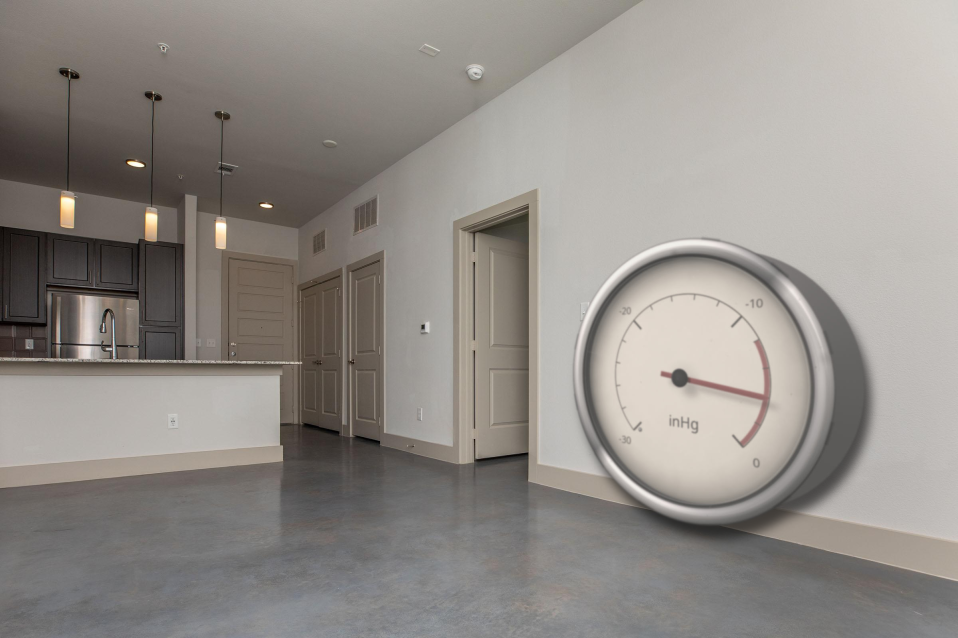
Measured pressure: -4 (inHg)
